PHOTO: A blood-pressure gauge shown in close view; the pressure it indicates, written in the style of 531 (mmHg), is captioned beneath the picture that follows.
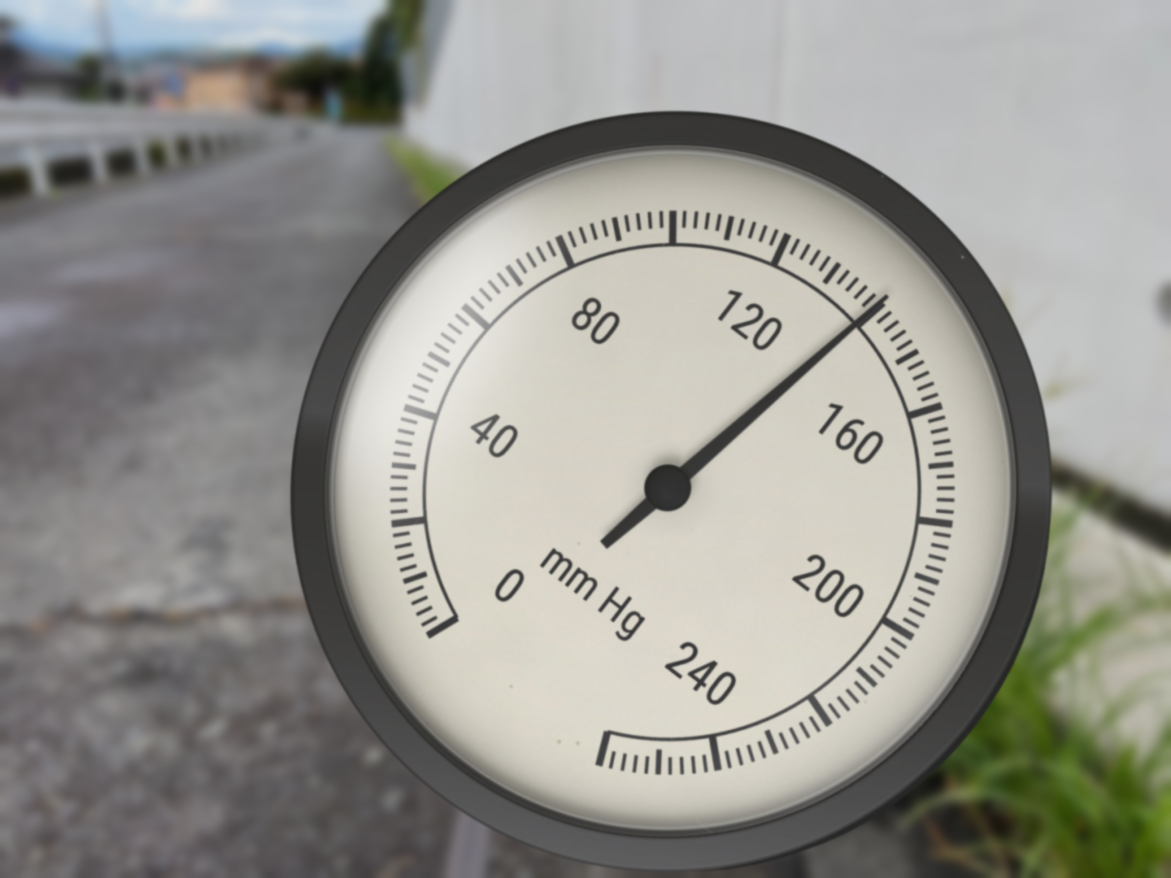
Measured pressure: 140 (mmHg)
